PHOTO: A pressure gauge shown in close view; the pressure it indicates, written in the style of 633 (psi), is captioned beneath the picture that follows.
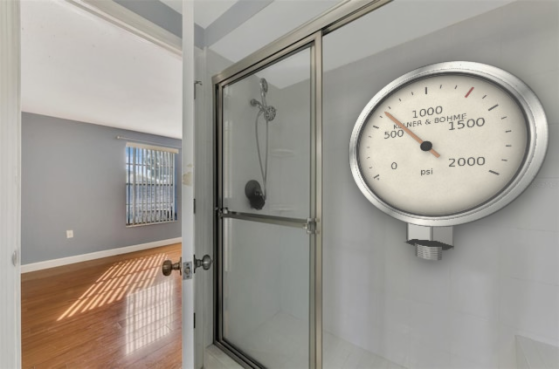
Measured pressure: 650 (psi)
